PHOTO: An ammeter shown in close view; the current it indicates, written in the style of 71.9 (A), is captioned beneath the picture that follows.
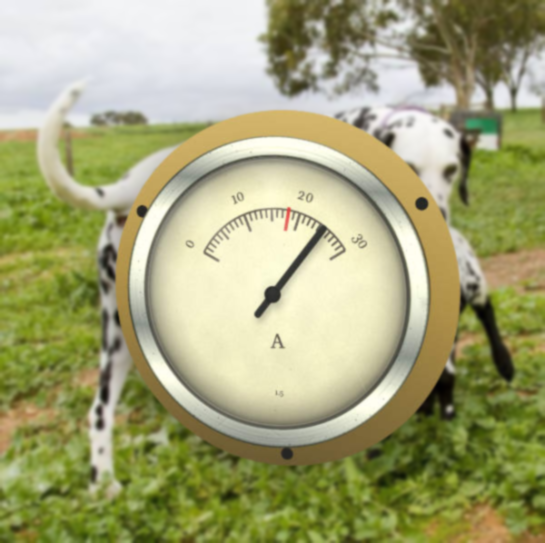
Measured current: 25 (A)
